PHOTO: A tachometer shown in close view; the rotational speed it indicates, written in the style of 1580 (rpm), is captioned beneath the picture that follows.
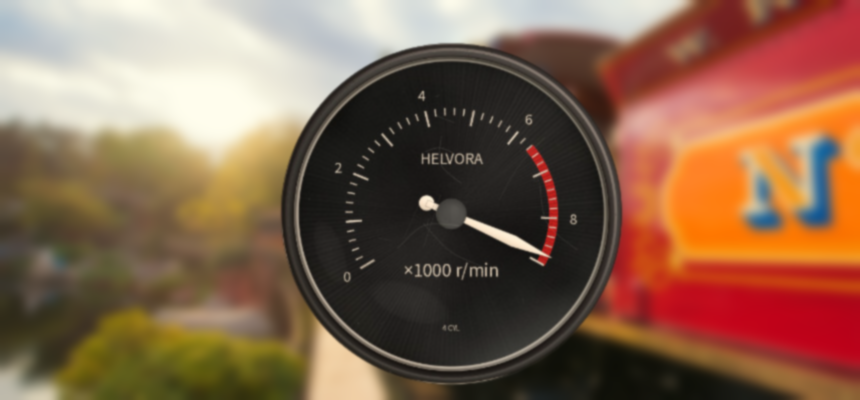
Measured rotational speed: 8800 (rpm)
